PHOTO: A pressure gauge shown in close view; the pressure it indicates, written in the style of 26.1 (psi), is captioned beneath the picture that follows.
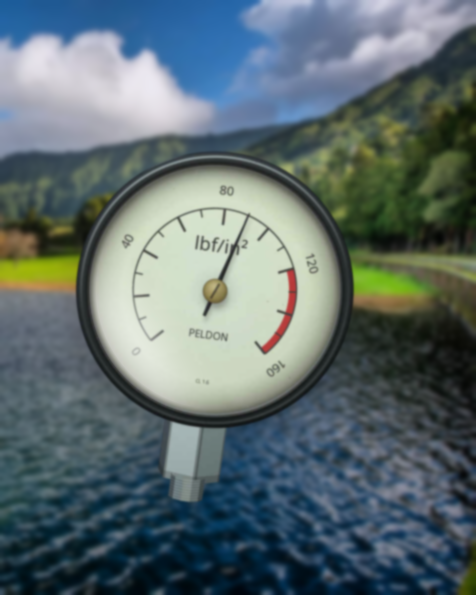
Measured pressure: 90 (psi)
